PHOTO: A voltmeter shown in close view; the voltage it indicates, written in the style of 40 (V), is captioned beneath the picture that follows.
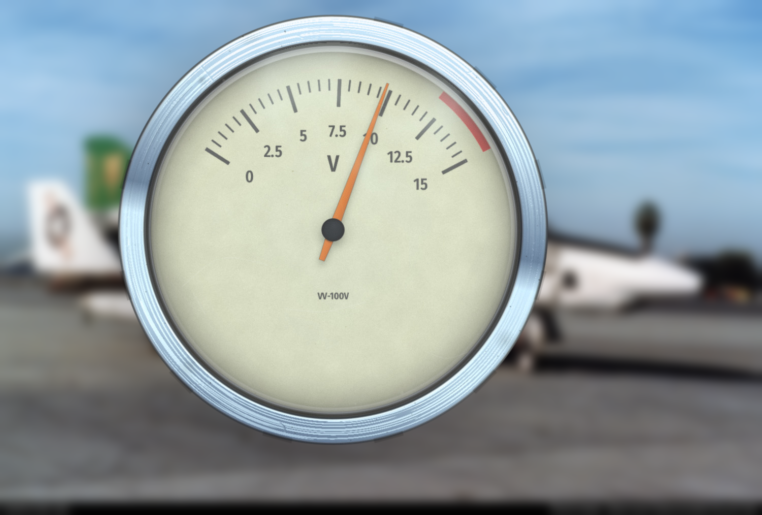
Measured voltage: 9.75 (V)
